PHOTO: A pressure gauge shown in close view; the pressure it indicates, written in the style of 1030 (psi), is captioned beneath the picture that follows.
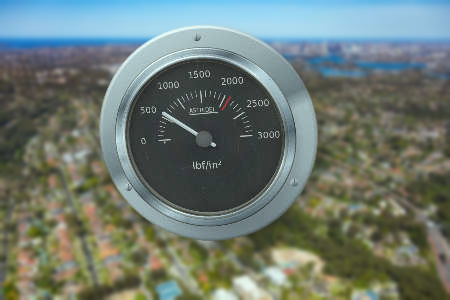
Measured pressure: 600 (psi)
